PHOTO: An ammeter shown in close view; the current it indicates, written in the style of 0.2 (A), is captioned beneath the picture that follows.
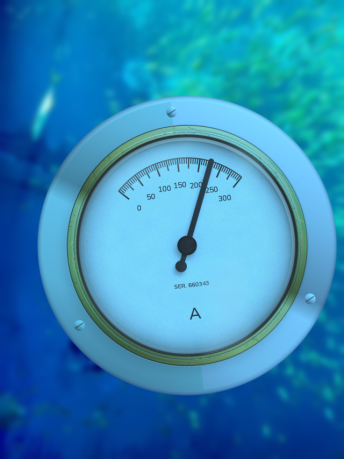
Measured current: 225 (A)
